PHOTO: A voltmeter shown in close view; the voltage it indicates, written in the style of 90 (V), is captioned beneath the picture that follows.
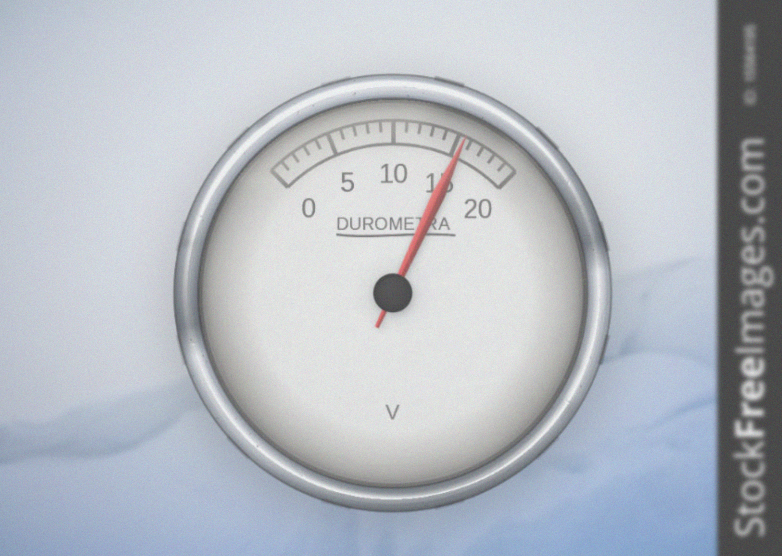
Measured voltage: 15.5 (V)
